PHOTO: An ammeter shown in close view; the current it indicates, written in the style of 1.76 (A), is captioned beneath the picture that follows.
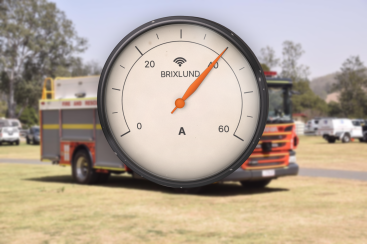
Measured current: 40 (A)
